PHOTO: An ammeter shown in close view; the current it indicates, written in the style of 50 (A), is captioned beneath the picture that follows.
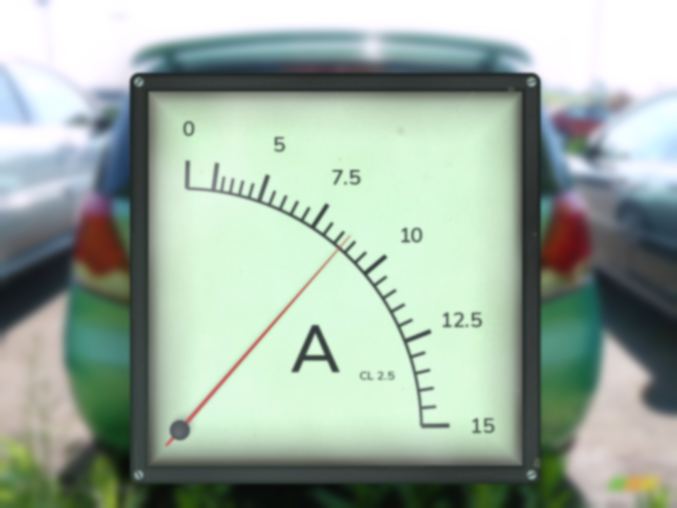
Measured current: 8.75 (A)
